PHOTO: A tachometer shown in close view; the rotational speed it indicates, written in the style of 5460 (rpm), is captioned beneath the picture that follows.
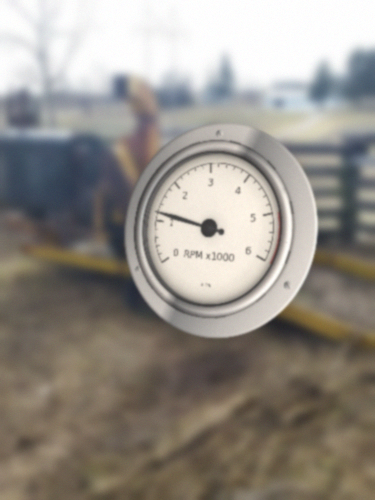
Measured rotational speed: 1200 (rpm)
